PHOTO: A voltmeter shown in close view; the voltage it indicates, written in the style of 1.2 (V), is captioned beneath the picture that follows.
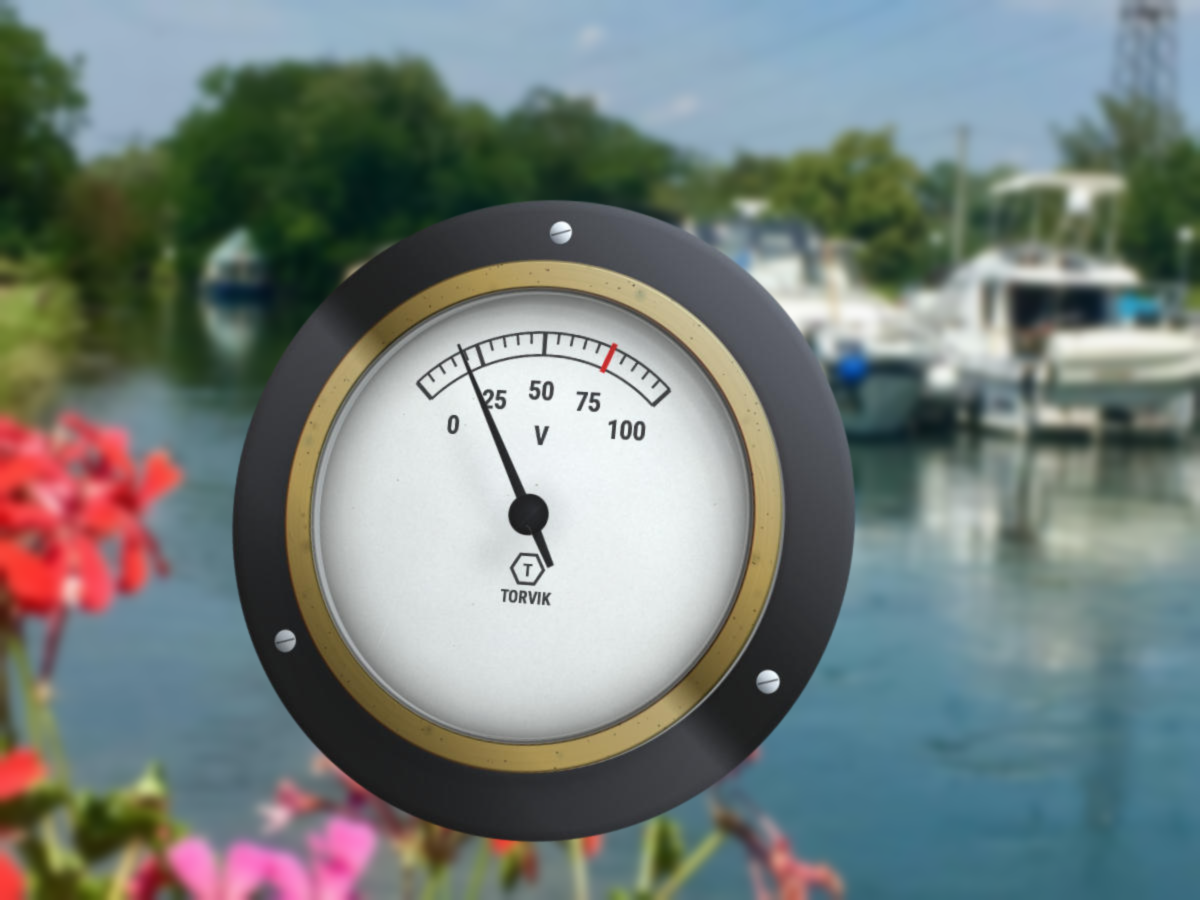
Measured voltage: 20 (V)
